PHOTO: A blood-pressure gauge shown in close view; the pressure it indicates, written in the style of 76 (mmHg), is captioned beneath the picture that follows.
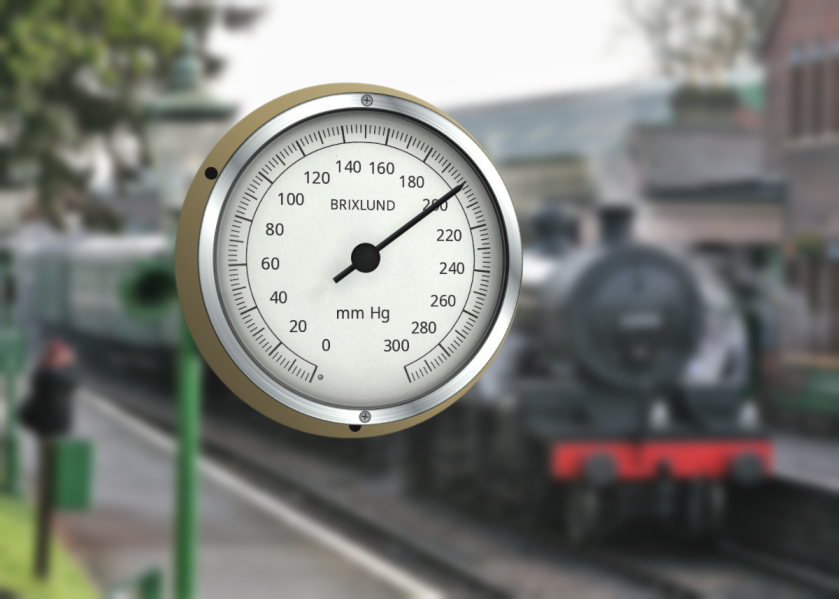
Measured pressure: 200 (mmHg)
